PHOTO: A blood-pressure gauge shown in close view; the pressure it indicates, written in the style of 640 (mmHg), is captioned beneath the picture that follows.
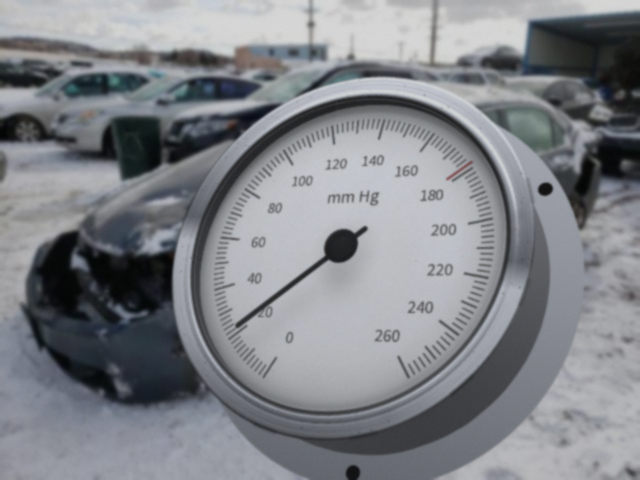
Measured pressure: 20 (mmHg)
